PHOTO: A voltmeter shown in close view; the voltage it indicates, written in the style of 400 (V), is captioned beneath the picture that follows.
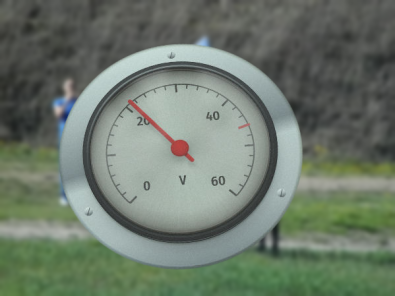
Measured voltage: 21 (V)
